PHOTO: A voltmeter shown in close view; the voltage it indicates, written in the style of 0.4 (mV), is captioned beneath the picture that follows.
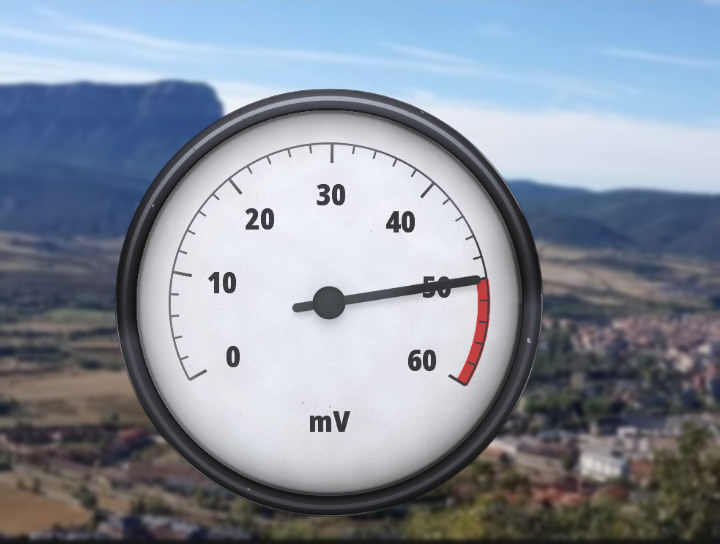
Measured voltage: 50 (mV)
